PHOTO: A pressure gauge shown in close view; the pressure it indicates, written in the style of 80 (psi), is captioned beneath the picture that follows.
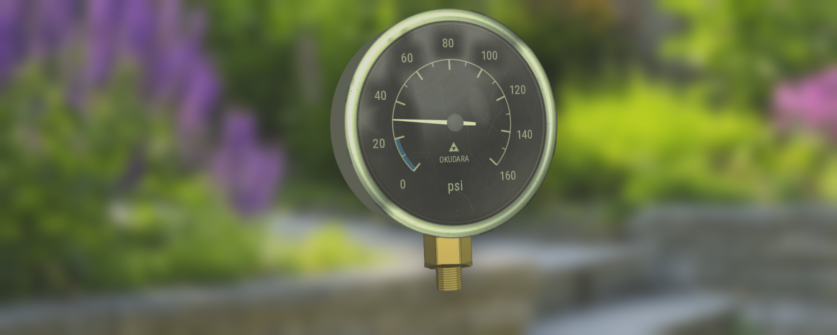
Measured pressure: 30 (psi)
